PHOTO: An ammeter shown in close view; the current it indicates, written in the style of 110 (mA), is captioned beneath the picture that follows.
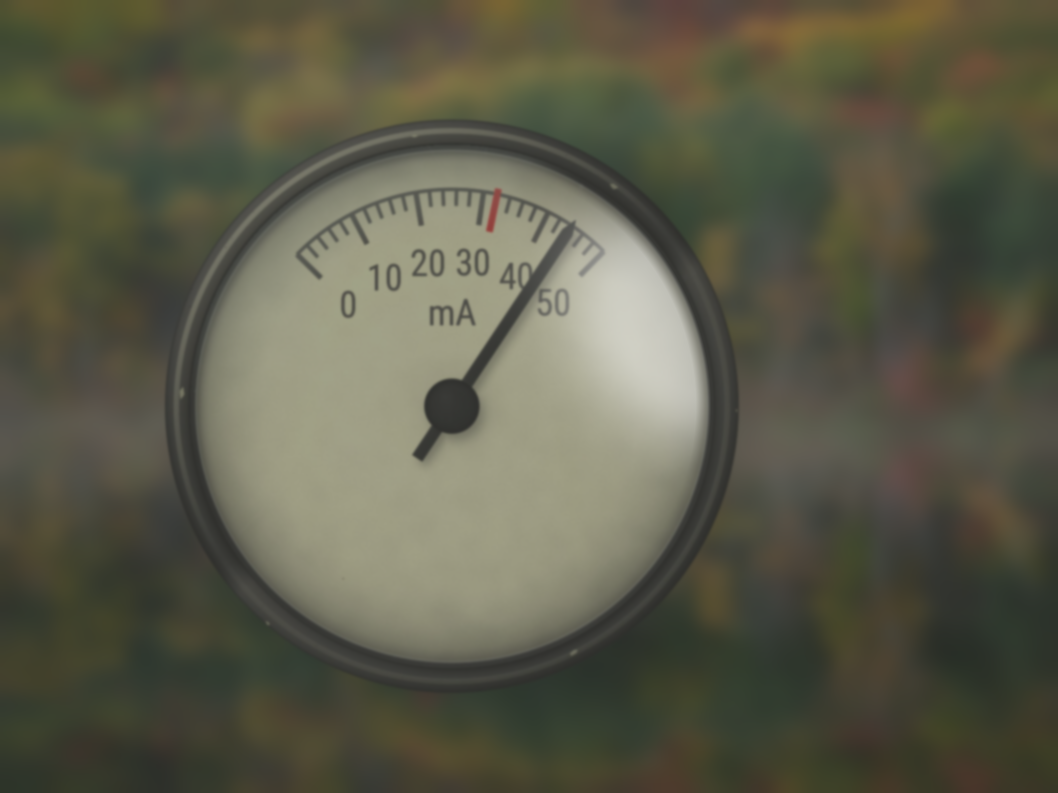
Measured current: 44 (mA)
